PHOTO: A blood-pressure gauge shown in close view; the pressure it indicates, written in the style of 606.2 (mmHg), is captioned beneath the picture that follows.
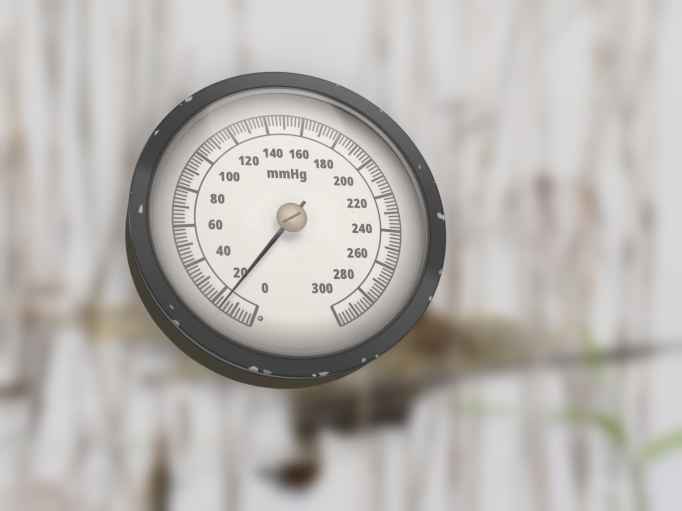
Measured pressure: 16 (mmHg)
